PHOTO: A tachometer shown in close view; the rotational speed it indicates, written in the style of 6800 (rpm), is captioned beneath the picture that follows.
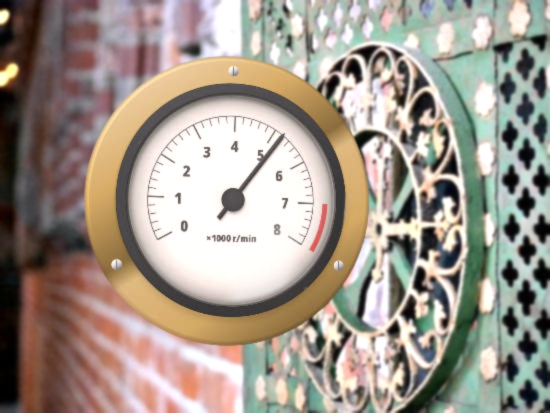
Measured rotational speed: 5200 (rpm)
